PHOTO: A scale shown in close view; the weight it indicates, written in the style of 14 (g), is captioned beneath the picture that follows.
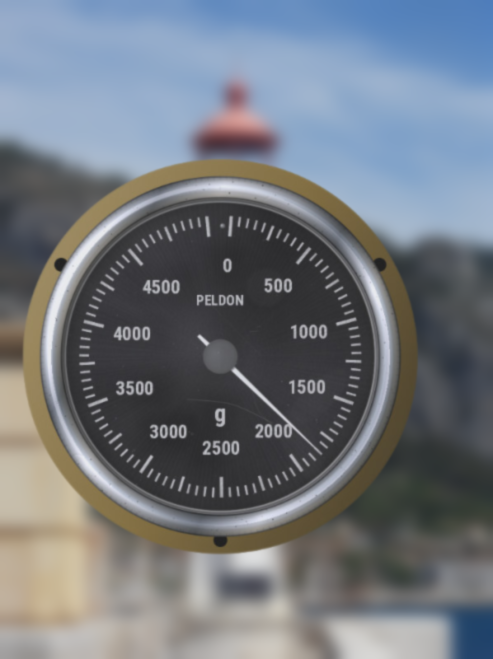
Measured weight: 1850 (g)
